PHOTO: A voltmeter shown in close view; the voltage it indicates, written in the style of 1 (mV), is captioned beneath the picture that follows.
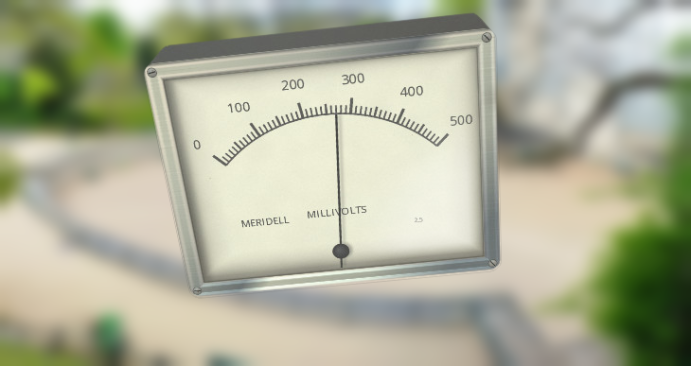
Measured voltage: 270 (mV)
